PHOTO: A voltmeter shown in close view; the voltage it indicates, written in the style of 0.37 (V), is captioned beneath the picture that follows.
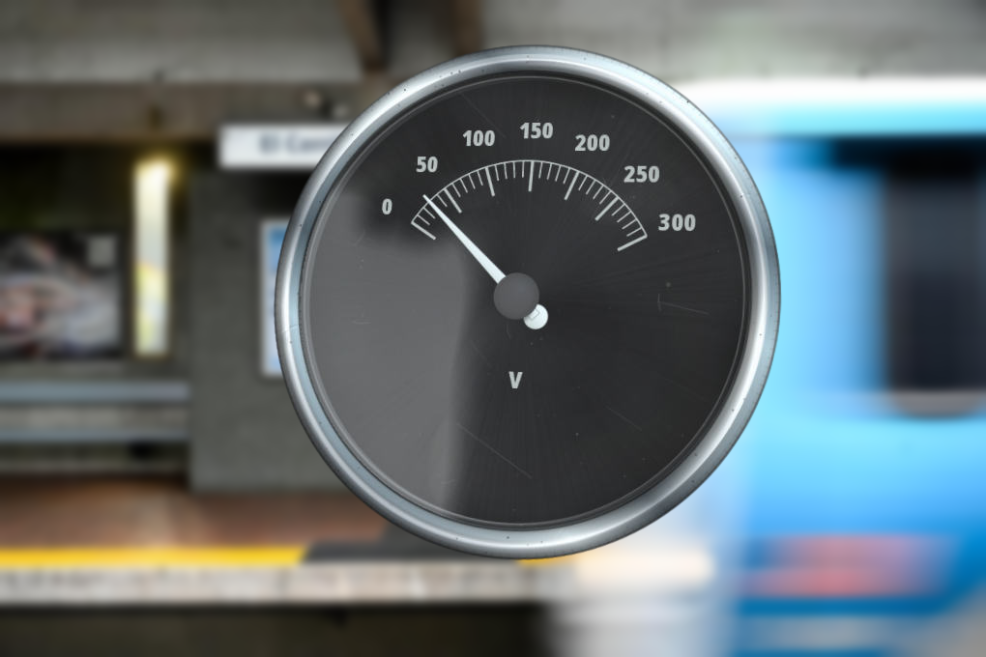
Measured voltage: 30 (V)
